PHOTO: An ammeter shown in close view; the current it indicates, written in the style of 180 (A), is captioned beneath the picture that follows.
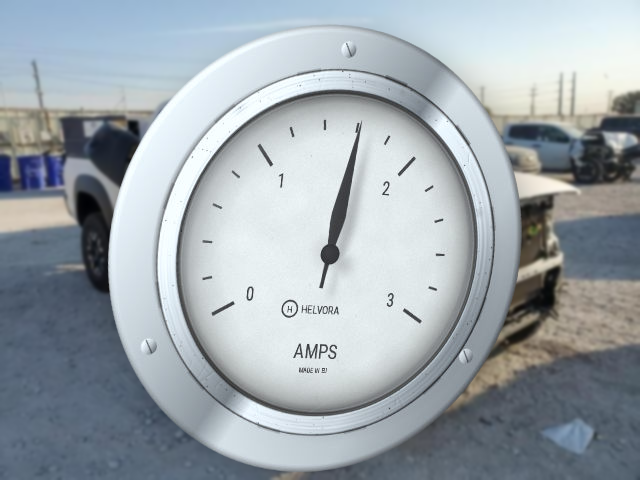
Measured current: 1.6 (A)
